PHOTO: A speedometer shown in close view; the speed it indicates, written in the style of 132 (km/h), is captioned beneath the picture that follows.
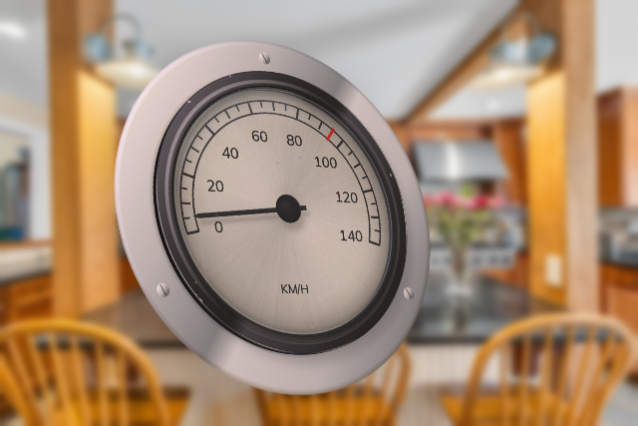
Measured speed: 5 (km/h)
